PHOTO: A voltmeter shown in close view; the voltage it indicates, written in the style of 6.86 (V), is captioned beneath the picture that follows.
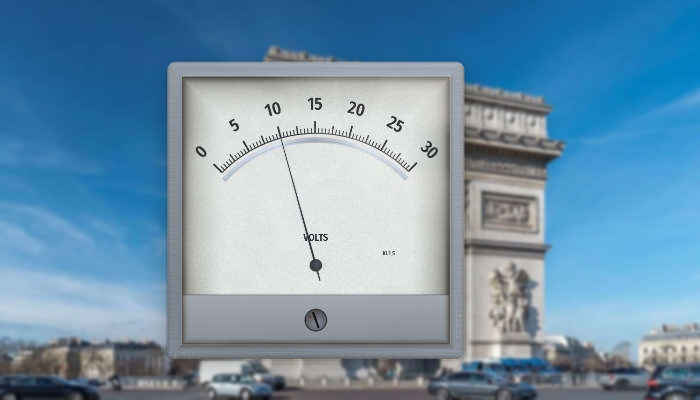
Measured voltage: 10 (V)
